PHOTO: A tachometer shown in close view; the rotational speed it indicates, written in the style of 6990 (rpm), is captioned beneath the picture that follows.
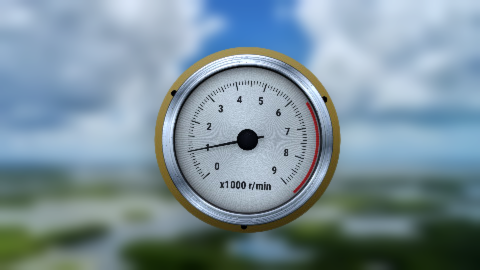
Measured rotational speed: 1000 (rpm)
